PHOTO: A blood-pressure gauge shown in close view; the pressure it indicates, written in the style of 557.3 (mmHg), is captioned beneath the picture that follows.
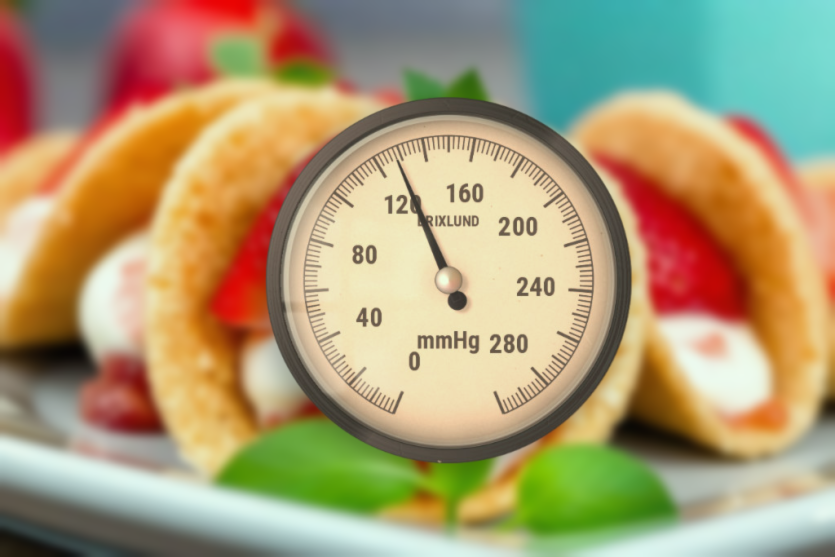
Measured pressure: 128 (mmHg)
